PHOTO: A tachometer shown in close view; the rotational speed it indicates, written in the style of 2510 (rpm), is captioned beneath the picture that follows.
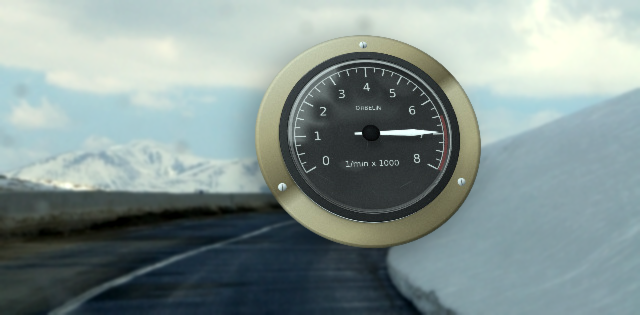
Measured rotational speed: 7000 (rpm)
